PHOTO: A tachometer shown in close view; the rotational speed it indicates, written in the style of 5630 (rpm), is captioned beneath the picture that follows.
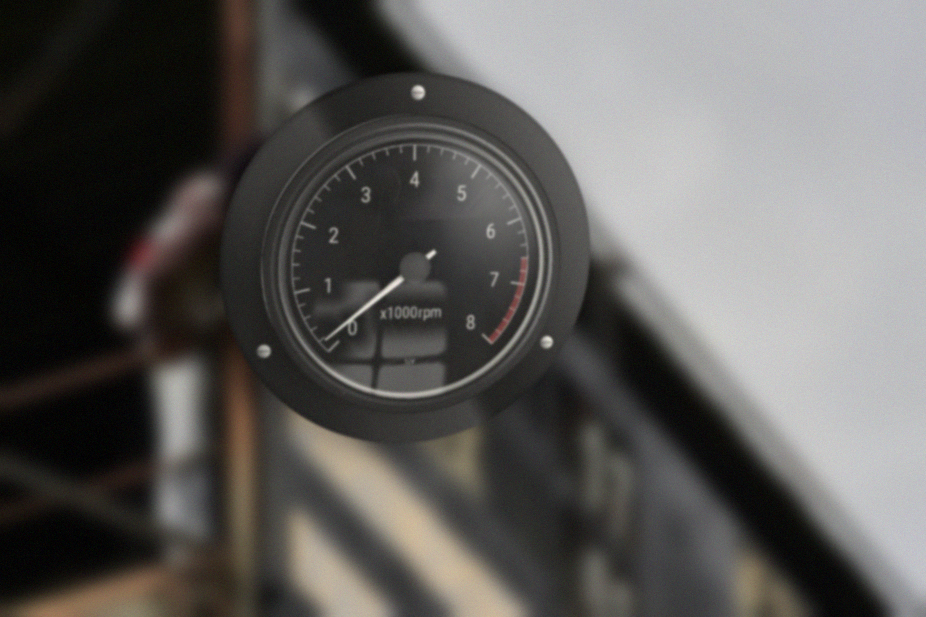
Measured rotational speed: 200 (rpm)
